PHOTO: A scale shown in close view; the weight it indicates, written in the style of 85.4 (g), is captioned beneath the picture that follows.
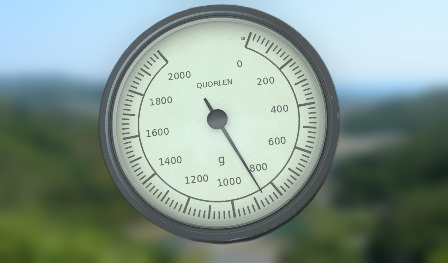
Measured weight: 860 (g)
